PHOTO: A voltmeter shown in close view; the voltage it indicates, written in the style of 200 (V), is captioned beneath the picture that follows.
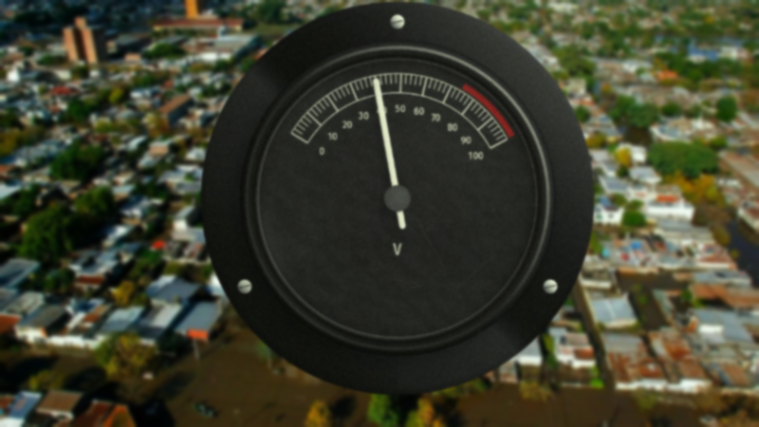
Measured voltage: 40 (V)
